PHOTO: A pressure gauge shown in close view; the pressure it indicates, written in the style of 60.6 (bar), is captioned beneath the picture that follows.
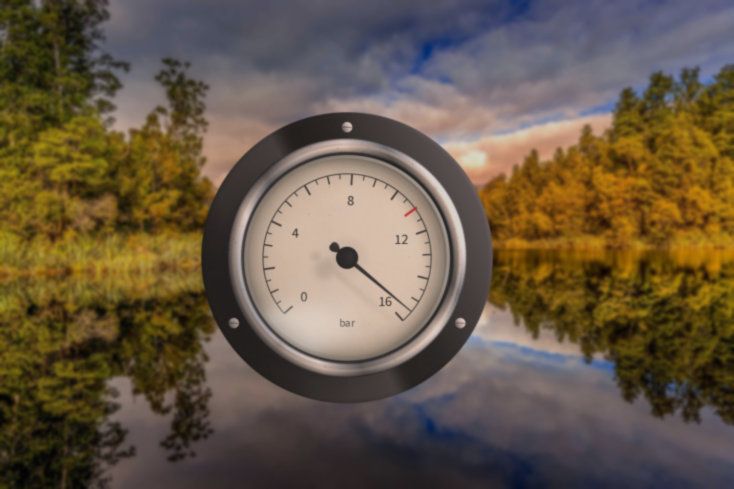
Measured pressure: 15.5 (bar)
